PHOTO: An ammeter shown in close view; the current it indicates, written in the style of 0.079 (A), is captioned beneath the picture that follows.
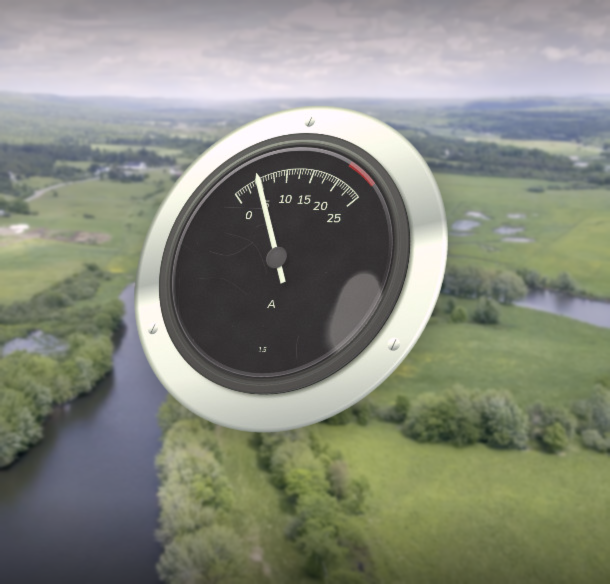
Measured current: 5 (A)
